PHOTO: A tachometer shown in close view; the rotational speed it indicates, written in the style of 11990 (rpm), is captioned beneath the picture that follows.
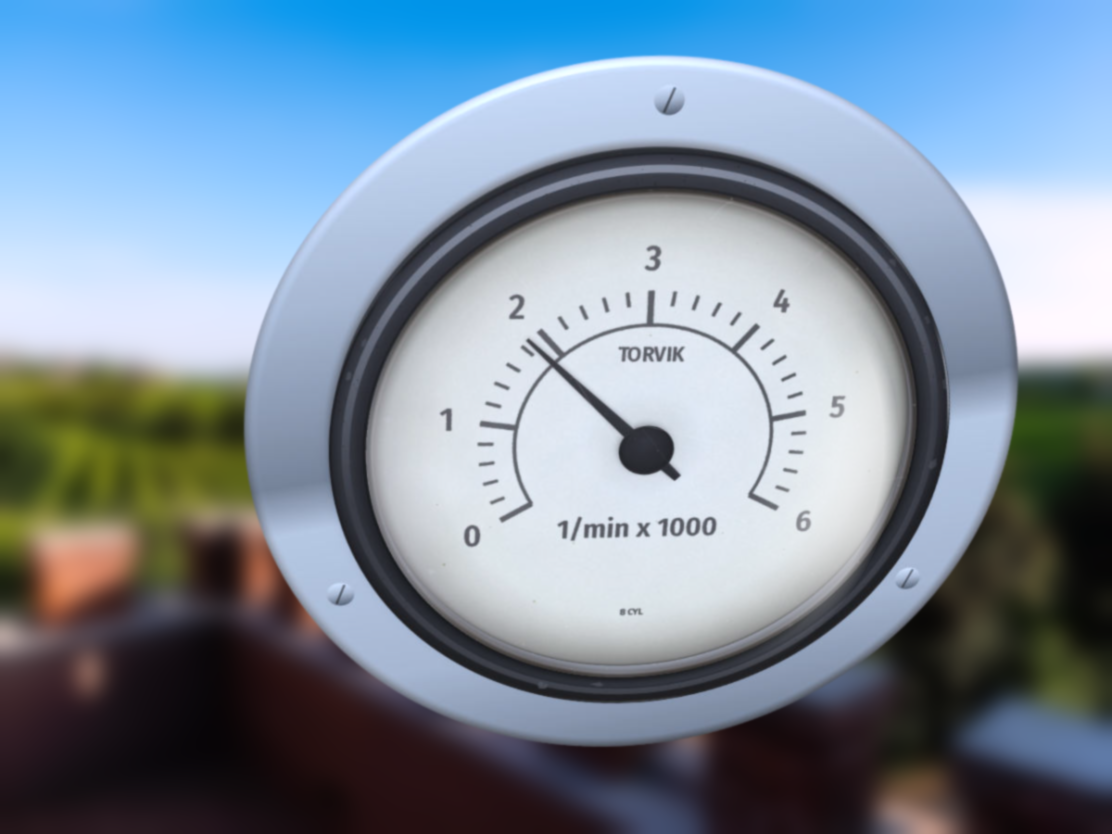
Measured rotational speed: 1900 (rpm)
